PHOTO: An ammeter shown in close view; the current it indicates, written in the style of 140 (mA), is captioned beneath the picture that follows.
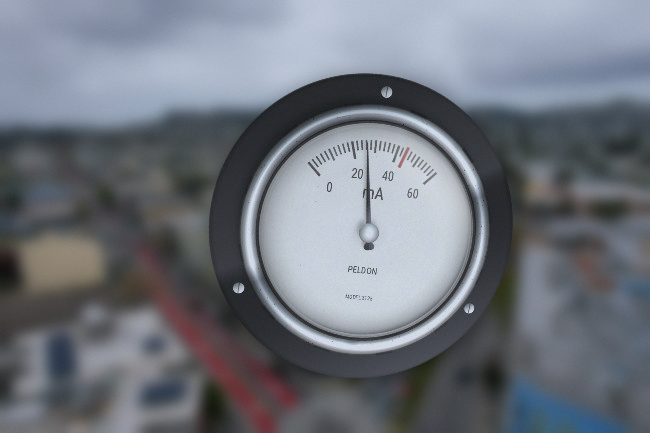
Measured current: 26 (mA)
